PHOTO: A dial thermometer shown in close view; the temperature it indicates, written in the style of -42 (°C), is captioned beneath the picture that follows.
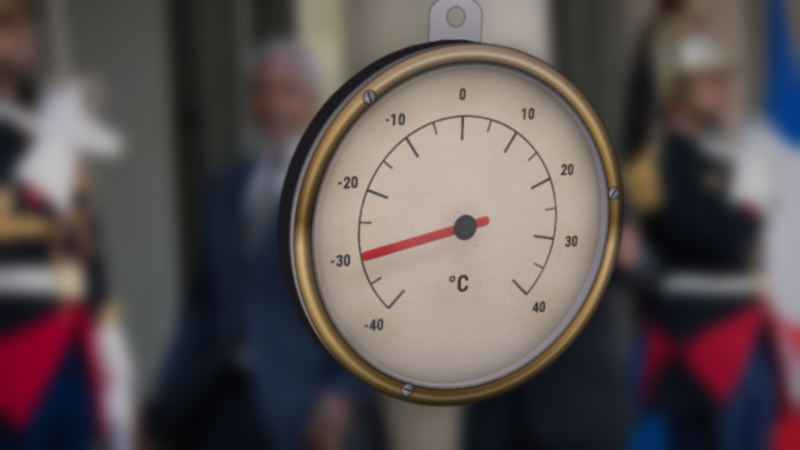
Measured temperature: -30 (°C)
